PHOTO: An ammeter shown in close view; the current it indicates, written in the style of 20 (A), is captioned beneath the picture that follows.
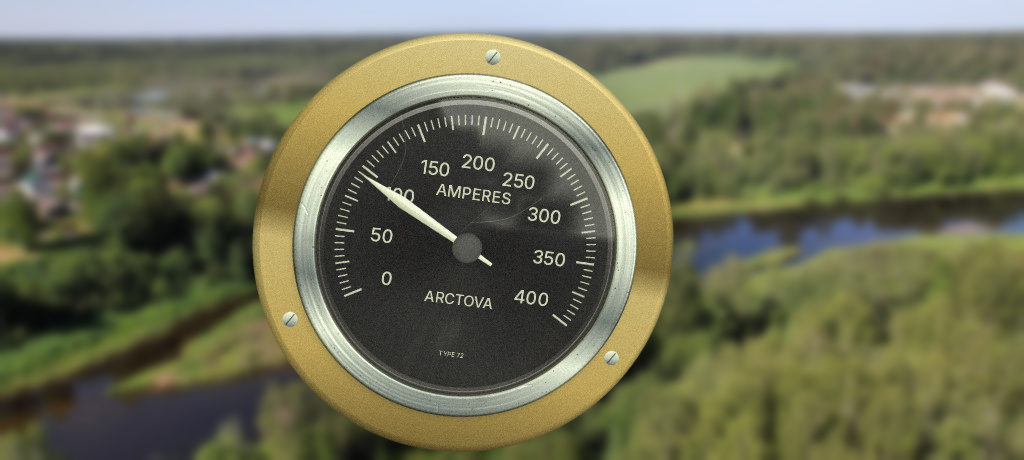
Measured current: 95 (A)
